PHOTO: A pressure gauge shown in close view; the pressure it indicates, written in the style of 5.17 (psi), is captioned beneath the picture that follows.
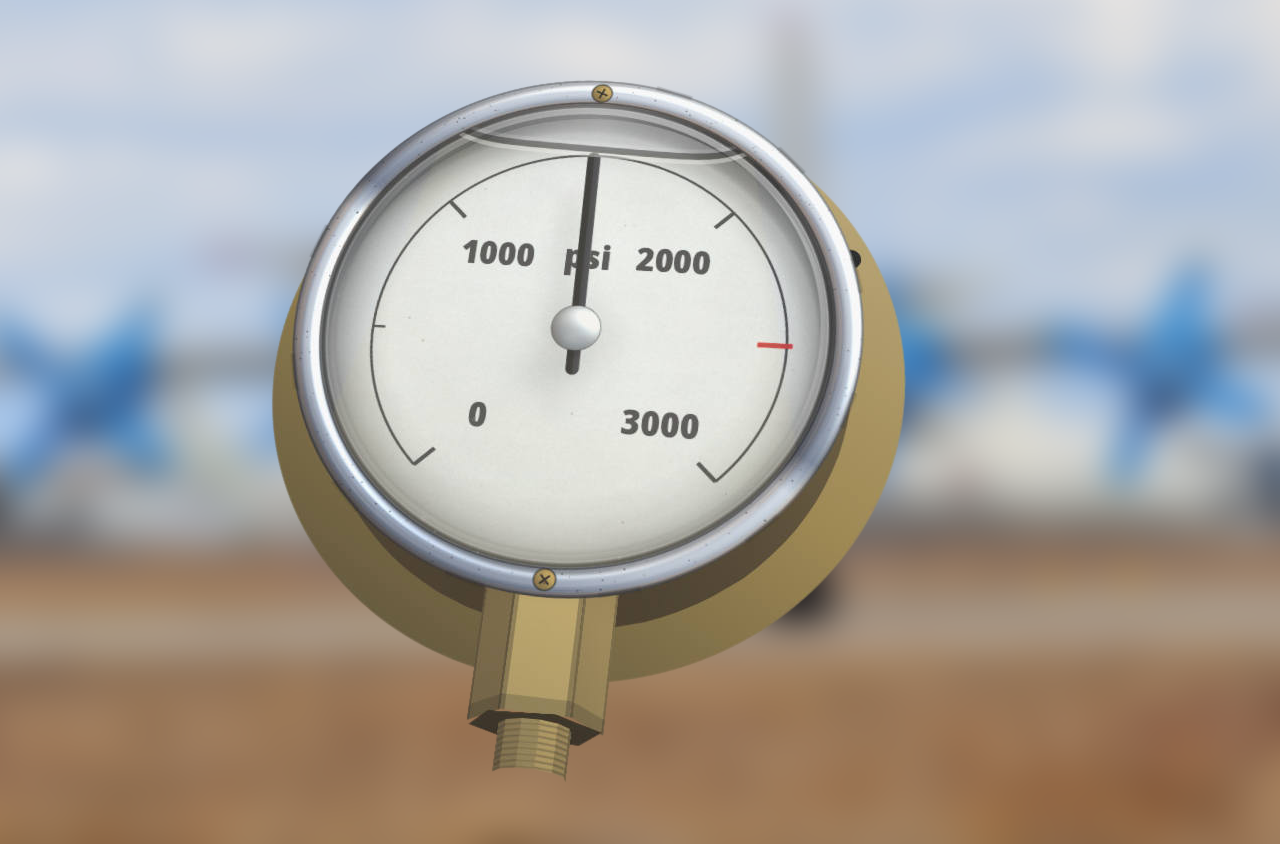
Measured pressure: 1500 (psi)
